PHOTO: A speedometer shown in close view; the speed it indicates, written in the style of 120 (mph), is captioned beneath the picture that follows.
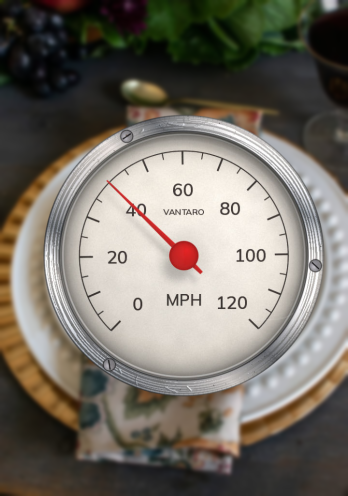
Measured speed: 40 (mph)
